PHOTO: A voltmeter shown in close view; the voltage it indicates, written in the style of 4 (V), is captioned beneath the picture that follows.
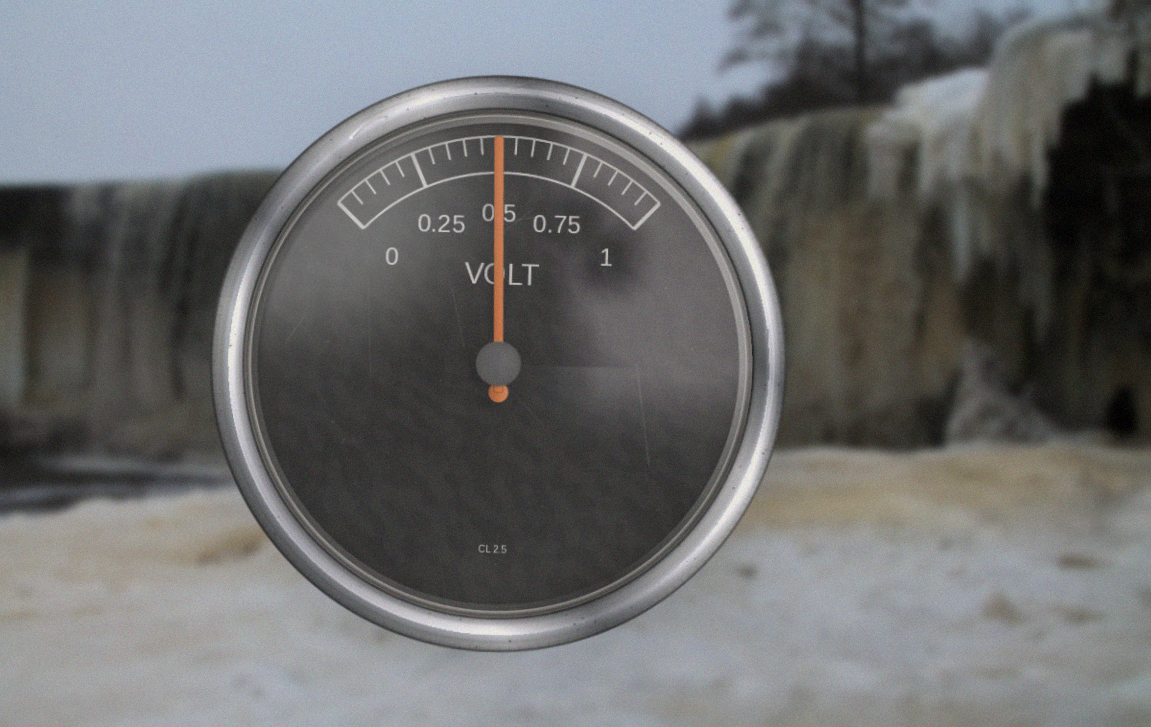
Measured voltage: 0.5 (V)
